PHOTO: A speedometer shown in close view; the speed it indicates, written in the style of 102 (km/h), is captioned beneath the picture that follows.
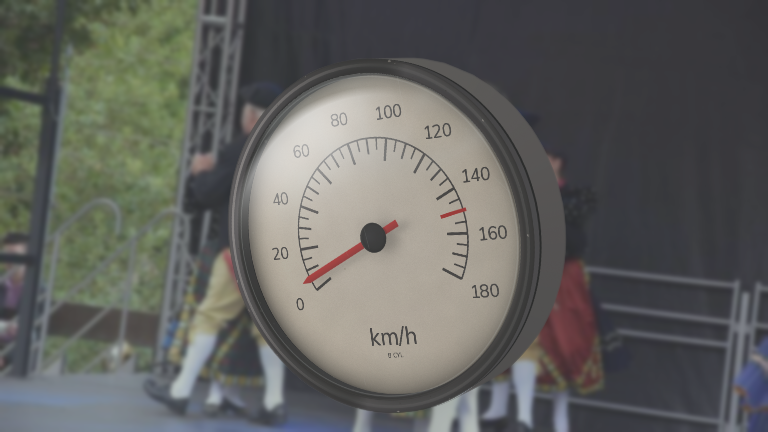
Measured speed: 5 (km/h)
